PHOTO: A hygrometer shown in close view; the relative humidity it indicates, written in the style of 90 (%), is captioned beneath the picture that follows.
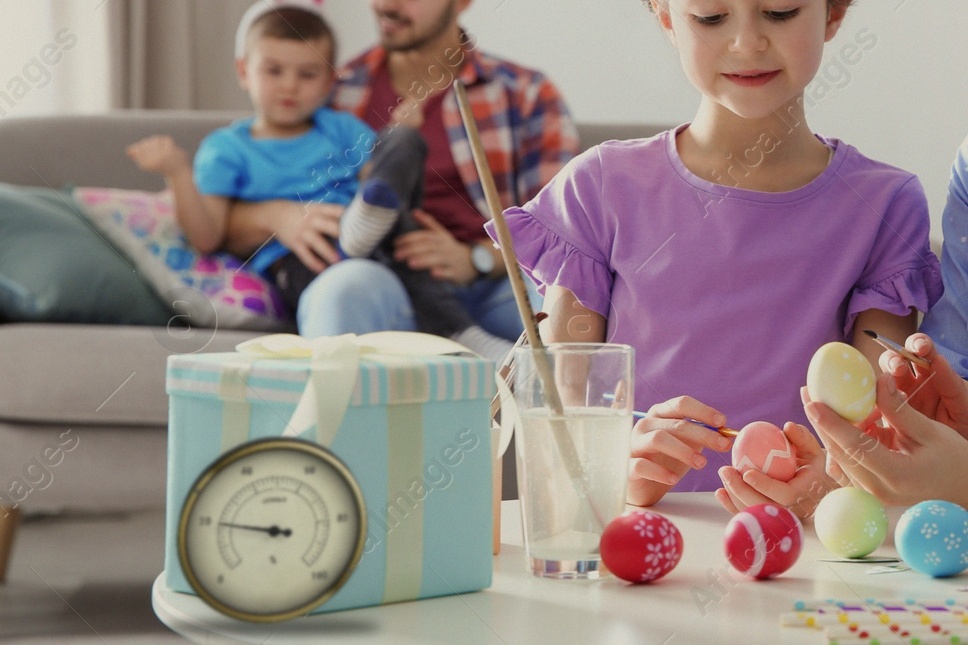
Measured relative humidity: 20 (%)
